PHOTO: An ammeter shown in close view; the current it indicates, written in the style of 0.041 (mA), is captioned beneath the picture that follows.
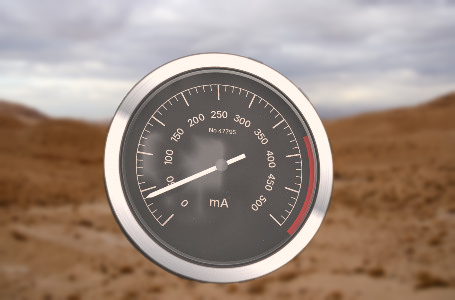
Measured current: 40 (mA)
